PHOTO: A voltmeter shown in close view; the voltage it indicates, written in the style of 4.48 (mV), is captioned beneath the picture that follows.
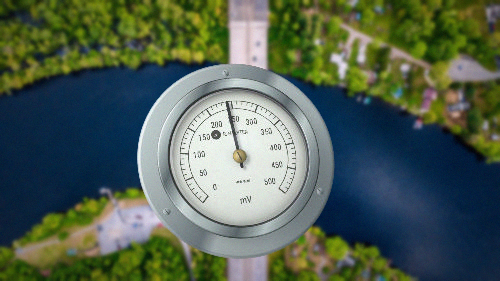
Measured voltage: 240 (mV)
